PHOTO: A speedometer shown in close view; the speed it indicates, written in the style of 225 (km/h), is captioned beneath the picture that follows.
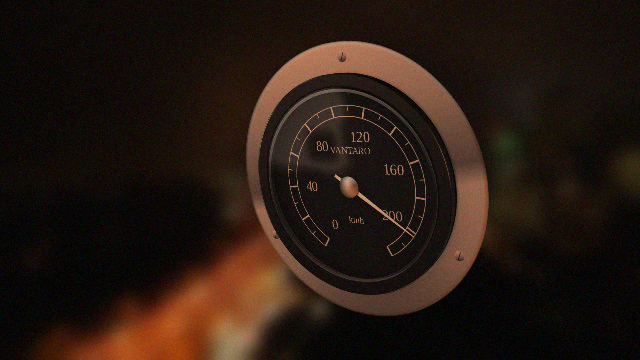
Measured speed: 200 (km/h)
